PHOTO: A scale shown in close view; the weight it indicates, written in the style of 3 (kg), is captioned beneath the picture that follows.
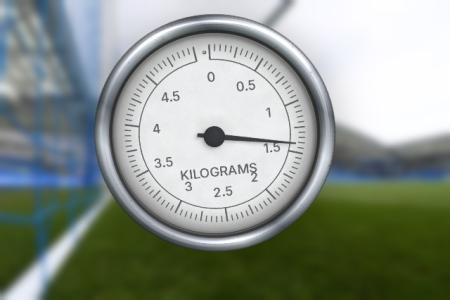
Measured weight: 1.4 (kg)
